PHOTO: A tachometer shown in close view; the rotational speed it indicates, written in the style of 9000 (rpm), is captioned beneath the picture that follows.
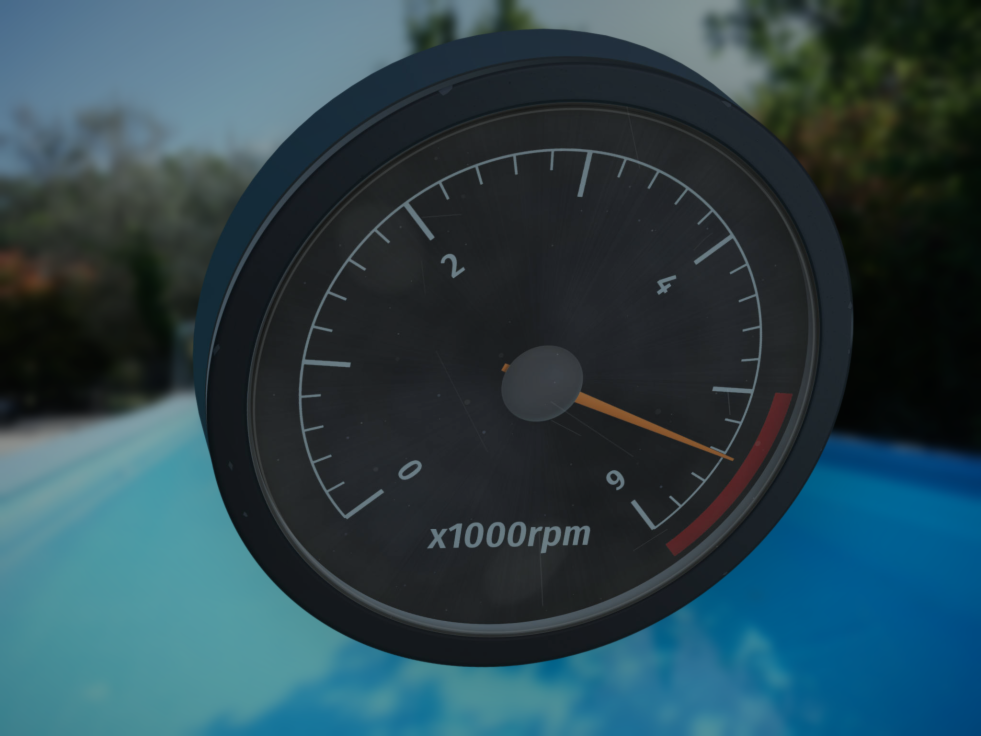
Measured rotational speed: 5400 (rpm)
